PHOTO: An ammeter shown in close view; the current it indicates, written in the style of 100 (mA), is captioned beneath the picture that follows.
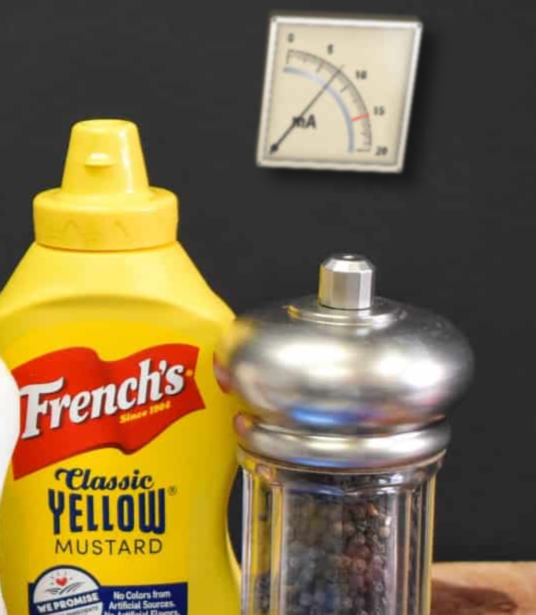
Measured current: 7.5 (mA)
